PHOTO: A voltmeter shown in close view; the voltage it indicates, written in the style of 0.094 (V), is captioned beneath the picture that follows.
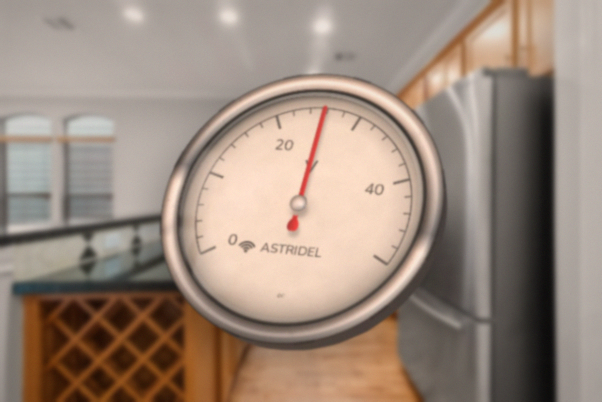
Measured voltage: 26 (V)
